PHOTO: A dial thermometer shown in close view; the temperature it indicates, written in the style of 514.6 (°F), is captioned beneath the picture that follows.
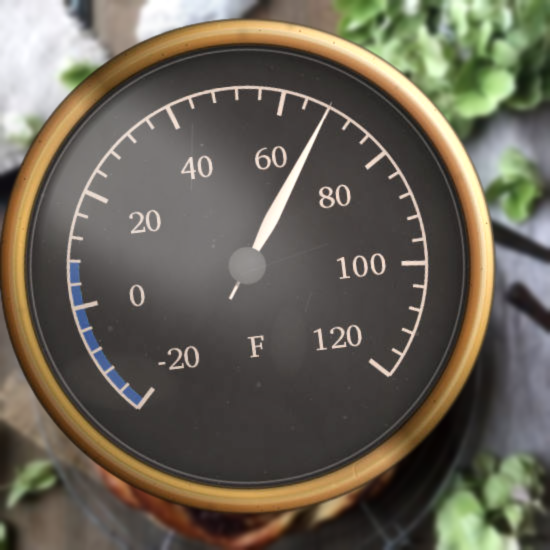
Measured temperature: 68 (°F)
